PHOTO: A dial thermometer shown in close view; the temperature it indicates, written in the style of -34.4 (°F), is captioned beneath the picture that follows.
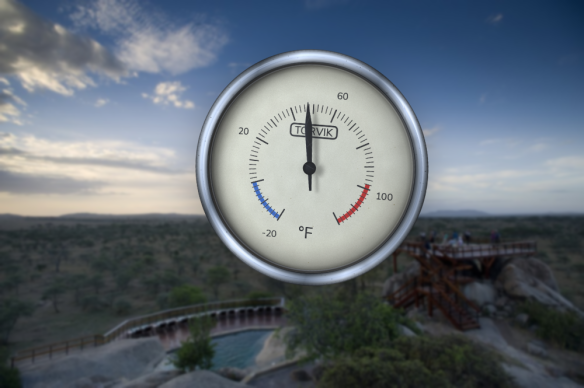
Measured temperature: 48 (°F)
